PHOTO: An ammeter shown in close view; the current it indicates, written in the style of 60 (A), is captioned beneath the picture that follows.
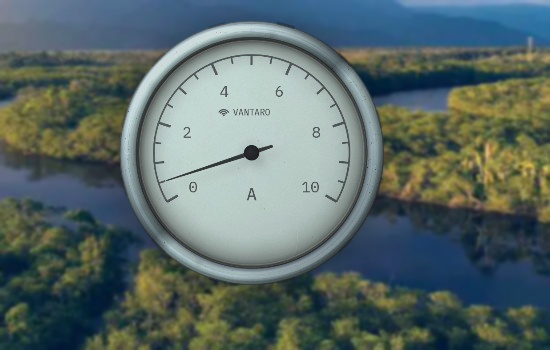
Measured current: 0.5 (A)
